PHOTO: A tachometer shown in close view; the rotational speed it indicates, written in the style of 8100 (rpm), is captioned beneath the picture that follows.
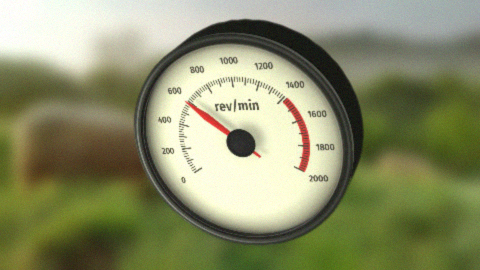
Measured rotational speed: 600 (rpm)
